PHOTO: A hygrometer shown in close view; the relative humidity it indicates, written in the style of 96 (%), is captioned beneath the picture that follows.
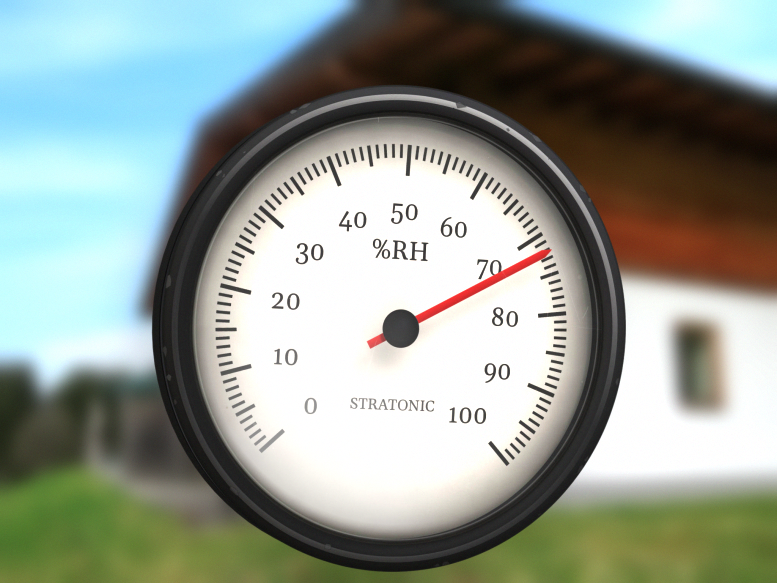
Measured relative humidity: 72 (%)
